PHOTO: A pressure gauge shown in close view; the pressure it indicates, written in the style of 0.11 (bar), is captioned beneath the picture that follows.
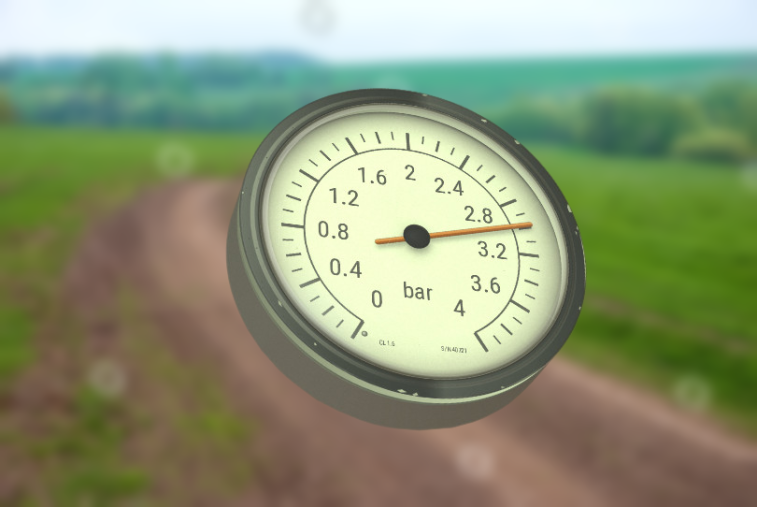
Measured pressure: 3 (bar)
